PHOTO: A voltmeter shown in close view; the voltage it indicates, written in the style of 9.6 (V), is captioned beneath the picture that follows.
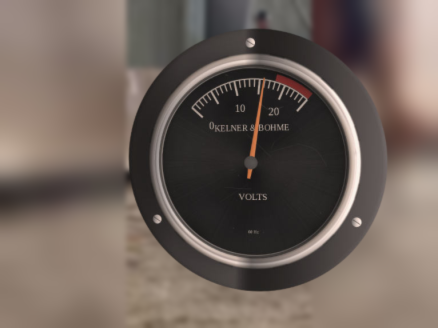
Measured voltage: 16 (V)
